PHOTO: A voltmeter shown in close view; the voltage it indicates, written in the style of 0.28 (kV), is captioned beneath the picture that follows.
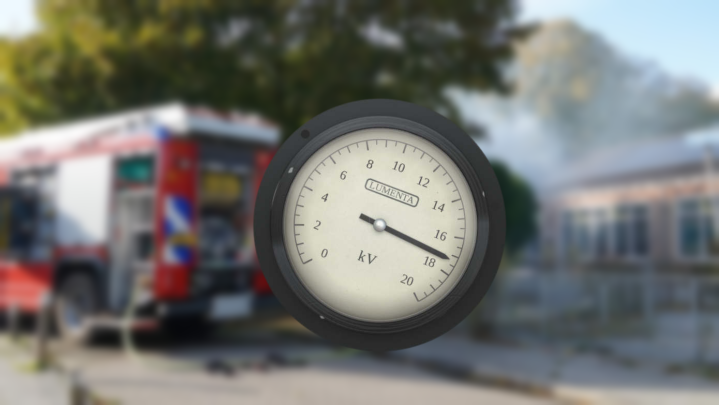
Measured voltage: 17.25 (kV)
